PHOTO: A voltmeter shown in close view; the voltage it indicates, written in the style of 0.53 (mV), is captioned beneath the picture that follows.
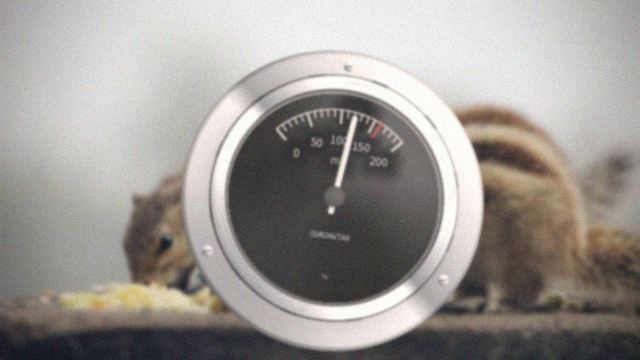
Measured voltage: 120 (mV)
